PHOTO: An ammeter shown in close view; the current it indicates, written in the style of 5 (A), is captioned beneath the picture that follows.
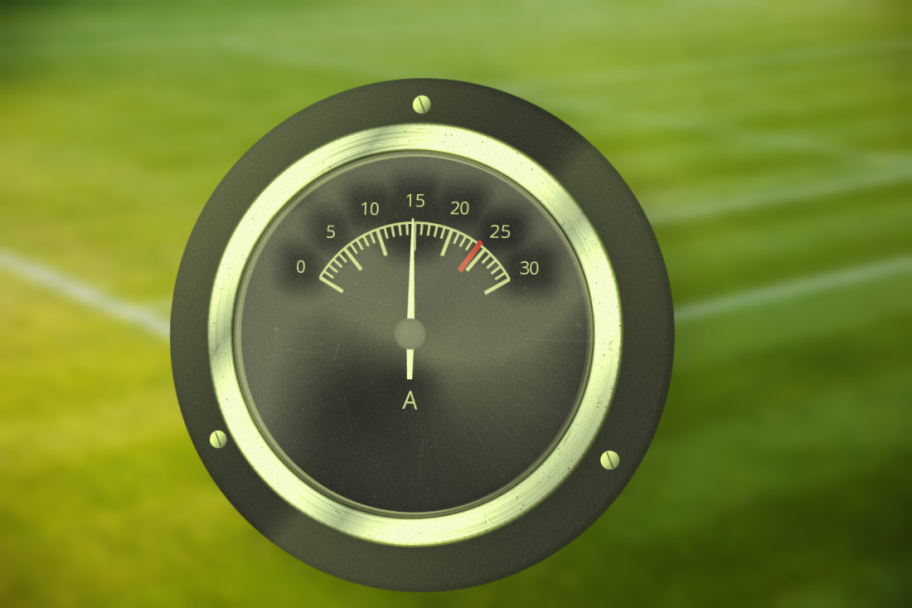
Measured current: 15 (A)
